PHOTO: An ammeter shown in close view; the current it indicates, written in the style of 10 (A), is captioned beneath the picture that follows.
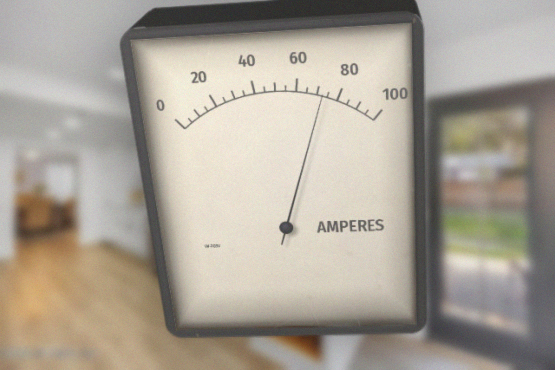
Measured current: 72.5 (A)
